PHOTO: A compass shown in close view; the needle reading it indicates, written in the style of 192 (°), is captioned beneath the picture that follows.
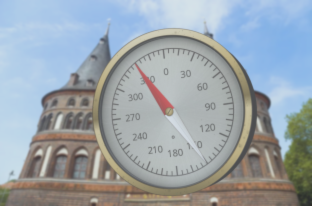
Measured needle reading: 330 (°)
